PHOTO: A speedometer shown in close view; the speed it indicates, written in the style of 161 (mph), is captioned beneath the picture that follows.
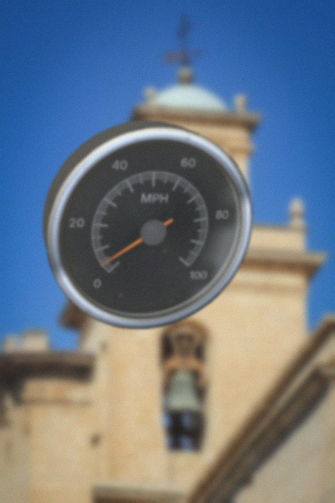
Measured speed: 5 (mph)
